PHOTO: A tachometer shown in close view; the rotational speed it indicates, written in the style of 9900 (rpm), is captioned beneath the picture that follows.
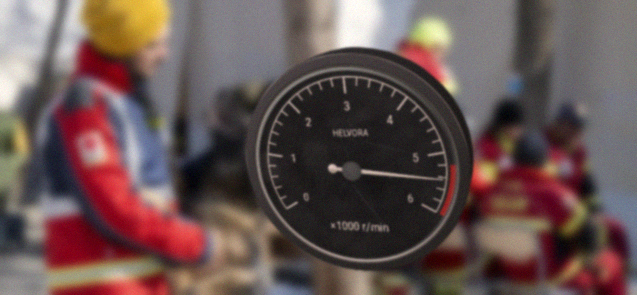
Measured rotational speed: 5400 (rpm)
